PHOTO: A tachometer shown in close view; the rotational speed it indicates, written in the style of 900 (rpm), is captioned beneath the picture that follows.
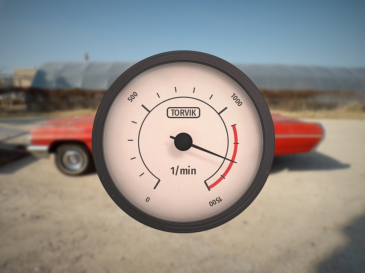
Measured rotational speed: 1300 (rpm)
